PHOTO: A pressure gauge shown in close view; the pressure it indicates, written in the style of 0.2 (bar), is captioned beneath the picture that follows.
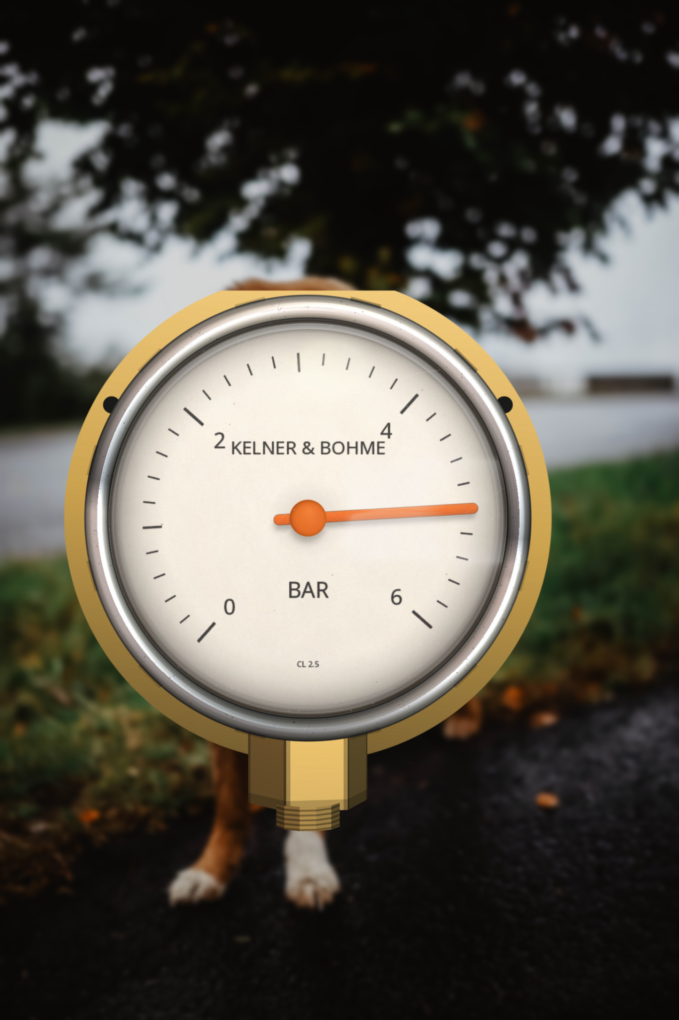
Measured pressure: 5 (bar)
